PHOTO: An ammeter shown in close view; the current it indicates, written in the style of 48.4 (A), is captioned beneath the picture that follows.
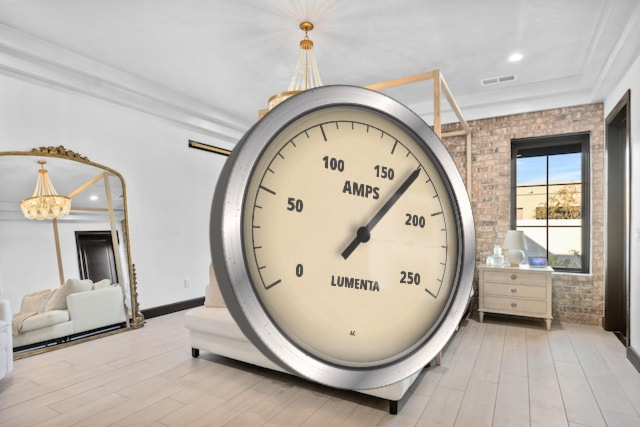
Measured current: 170 (A)
